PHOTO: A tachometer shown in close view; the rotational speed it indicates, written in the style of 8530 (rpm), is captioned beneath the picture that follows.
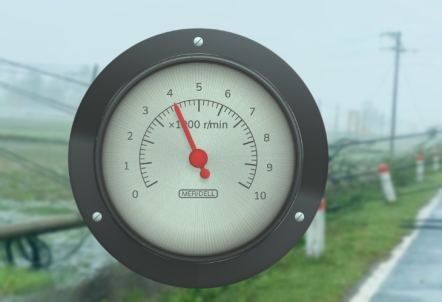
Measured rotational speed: 4000 (rpm)
